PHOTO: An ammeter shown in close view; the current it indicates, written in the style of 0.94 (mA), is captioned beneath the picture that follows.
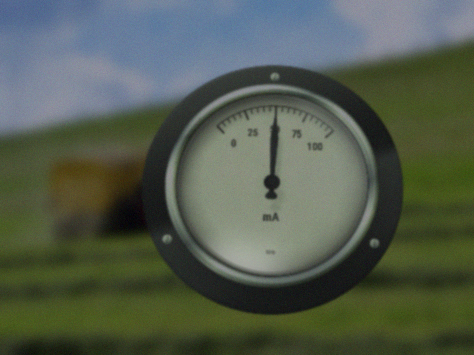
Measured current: 50 (mA)
